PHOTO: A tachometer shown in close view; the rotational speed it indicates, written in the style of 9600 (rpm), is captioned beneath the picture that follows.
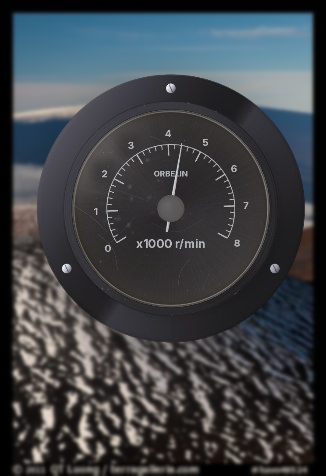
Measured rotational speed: 4400 (rpm)
